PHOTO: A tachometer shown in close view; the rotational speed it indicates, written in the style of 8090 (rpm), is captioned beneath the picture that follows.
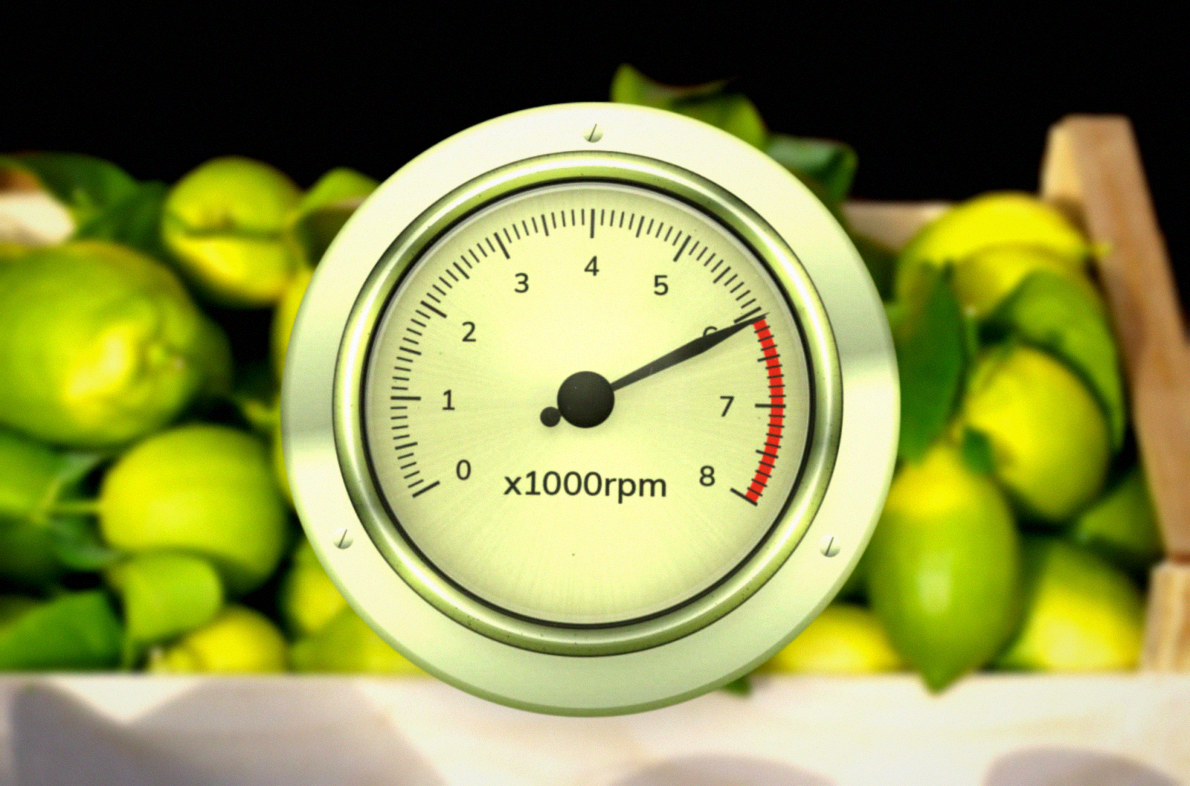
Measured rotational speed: 6100 (rpm)
